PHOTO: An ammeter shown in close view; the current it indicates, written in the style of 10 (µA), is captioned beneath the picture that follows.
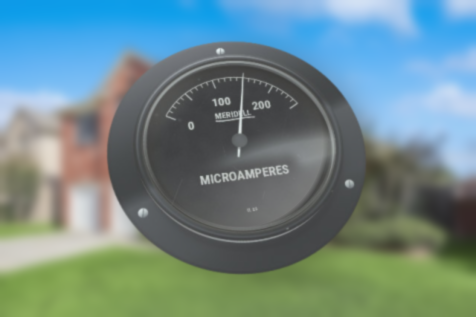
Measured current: 150 (µA)
